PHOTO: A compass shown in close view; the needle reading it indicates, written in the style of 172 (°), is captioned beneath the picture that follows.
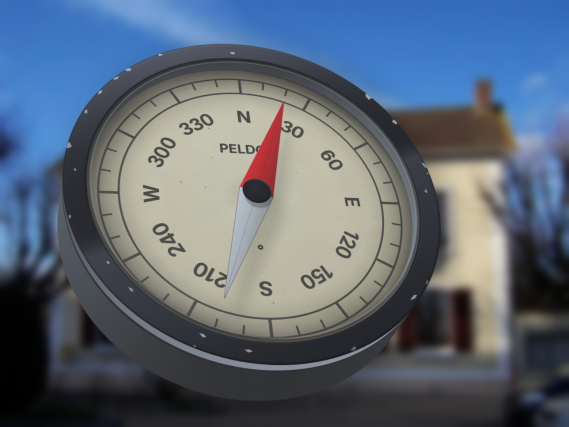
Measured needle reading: 20 (°)
